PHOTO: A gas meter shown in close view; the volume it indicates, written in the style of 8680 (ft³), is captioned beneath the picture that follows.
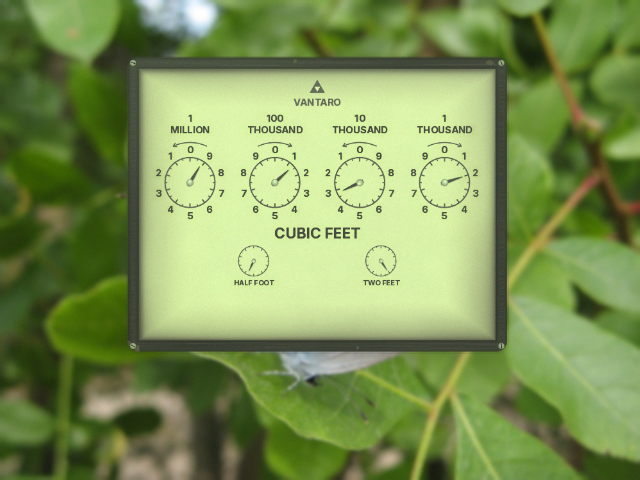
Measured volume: 913200 (ft³)
